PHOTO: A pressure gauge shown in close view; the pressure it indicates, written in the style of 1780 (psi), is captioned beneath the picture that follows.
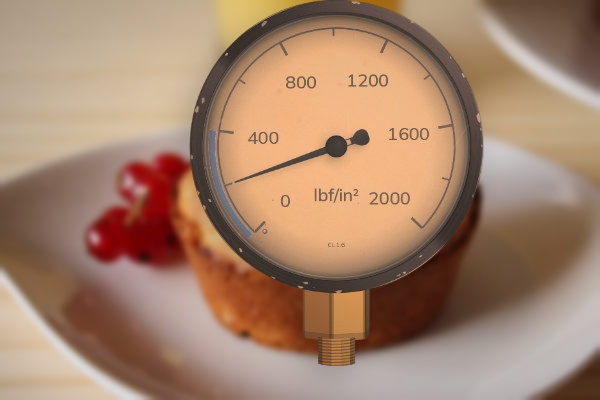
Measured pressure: 200 (psi)
